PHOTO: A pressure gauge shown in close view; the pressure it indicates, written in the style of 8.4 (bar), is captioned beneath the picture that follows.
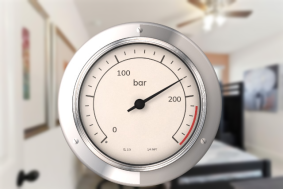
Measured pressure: 180 (bar)
